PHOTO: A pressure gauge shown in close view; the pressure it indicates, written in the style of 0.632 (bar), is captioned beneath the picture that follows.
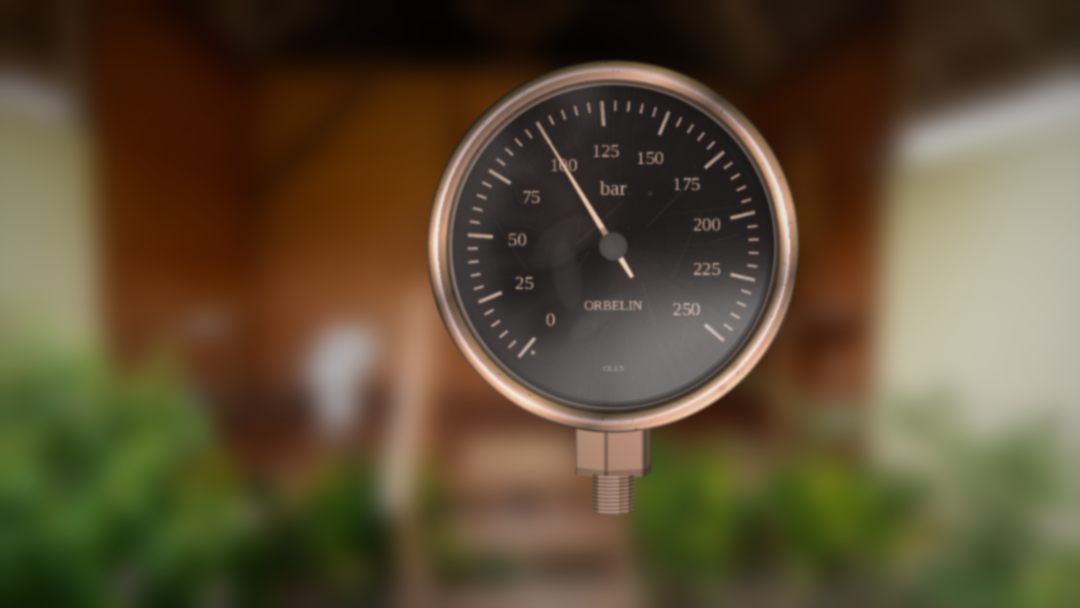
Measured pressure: 100 (bar)
